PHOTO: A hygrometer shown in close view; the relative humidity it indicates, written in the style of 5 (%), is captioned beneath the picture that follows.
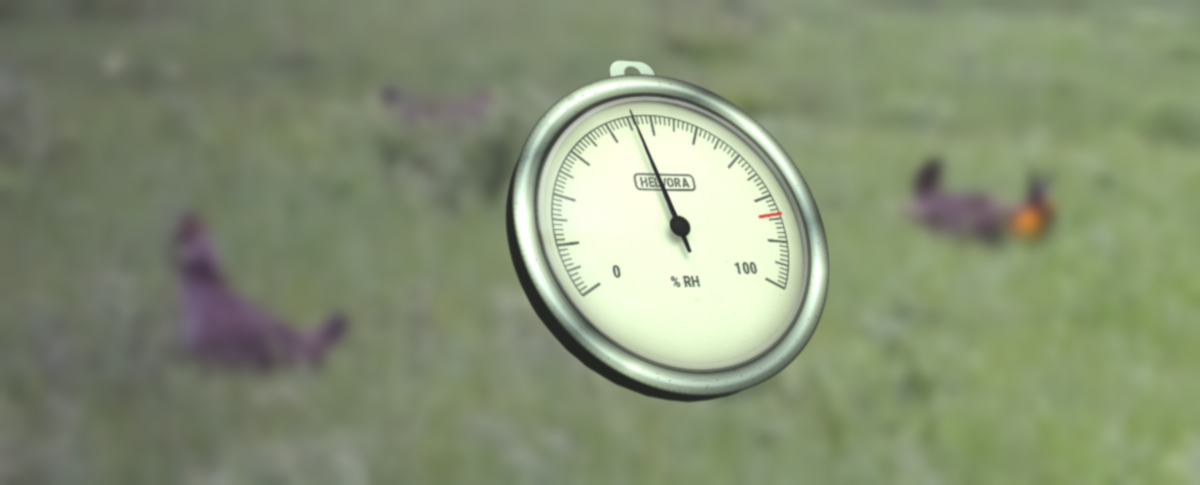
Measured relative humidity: 45 (%)
